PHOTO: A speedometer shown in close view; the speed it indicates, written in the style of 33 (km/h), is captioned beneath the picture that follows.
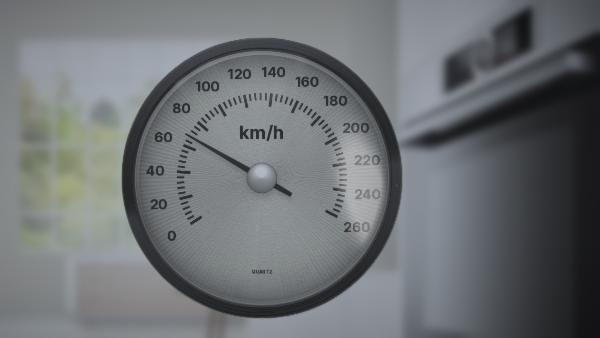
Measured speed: 68 (km/h)
